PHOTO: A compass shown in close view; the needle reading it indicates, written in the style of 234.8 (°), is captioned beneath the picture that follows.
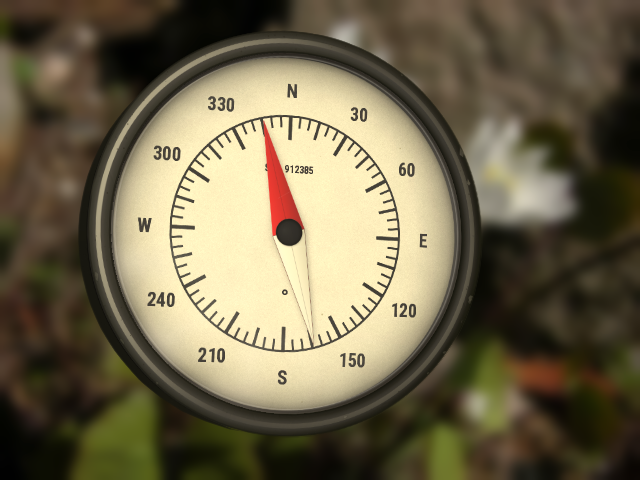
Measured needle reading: 345 (°)
